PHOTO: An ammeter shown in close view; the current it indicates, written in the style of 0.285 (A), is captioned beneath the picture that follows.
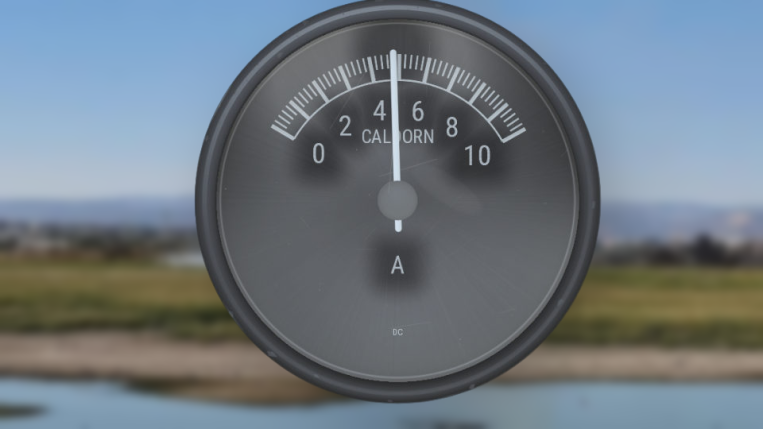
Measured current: 4.8 (A)
